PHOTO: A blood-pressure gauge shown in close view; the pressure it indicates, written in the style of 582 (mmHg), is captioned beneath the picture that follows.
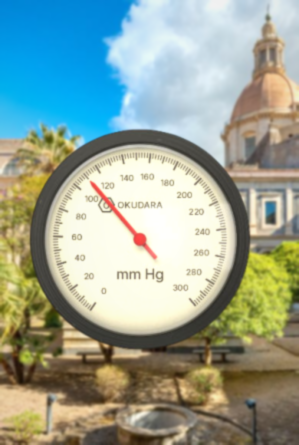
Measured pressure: 110 (mmHg)
